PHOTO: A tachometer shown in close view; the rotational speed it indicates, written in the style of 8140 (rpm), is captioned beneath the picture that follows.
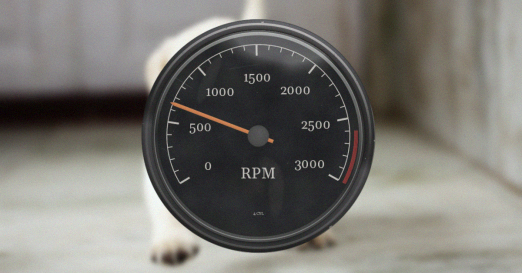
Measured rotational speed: 650 (rpm)
